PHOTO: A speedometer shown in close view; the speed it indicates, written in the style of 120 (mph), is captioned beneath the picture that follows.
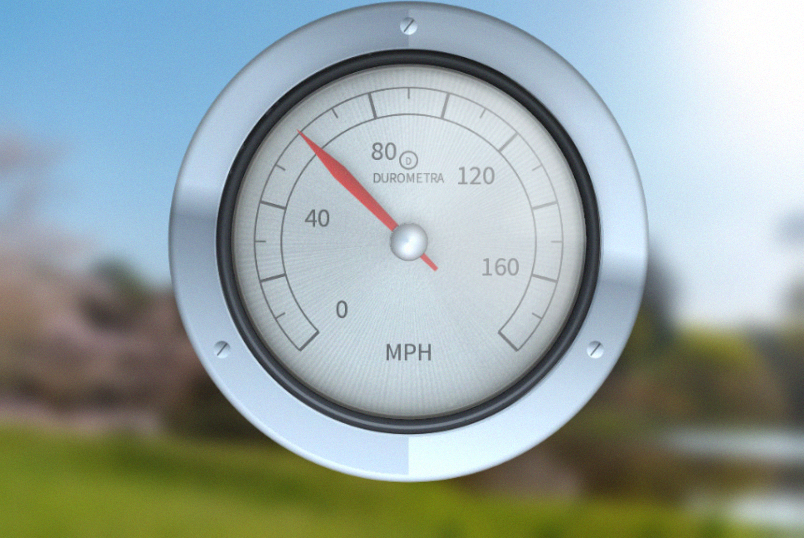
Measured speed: 60 (mph)
